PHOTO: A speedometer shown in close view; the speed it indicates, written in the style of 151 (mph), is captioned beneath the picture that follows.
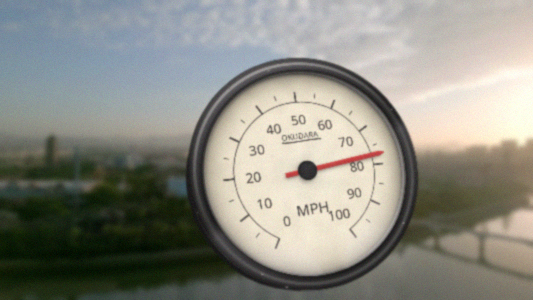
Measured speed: 77.5 (mph)
